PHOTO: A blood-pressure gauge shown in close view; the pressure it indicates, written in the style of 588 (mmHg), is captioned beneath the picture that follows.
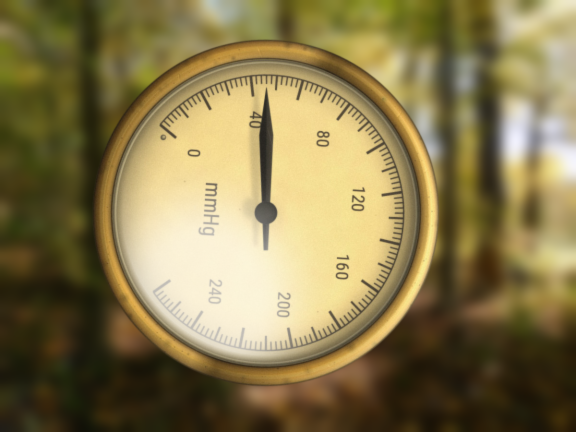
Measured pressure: 46 (mmHg)
